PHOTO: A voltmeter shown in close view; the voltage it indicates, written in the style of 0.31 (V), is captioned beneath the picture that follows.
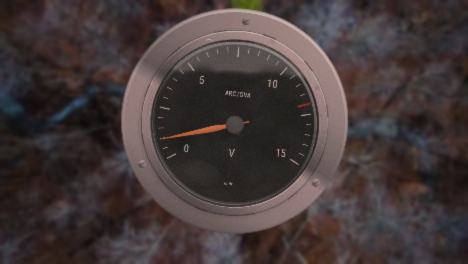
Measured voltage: 1 (V)
